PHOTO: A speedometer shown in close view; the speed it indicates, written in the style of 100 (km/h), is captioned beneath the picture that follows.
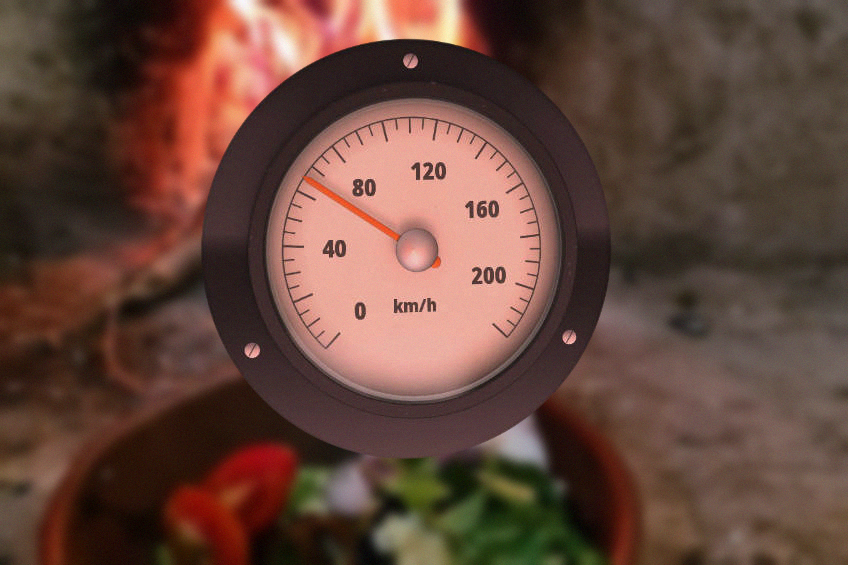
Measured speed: 65 (km/h)
